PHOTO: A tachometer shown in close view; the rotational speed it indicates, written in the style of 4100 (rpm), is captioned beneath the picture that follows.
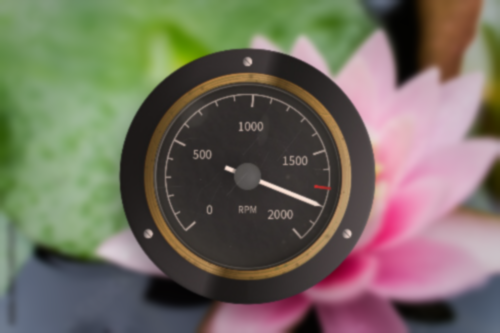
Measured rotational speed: 1800 (rpm)
